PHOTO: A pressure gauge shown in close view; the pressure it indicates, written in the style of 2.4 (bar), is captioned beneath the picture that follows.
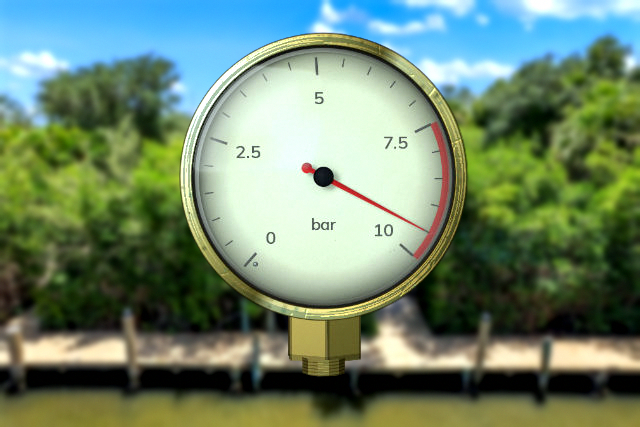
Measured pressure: 9.5 (bar)
